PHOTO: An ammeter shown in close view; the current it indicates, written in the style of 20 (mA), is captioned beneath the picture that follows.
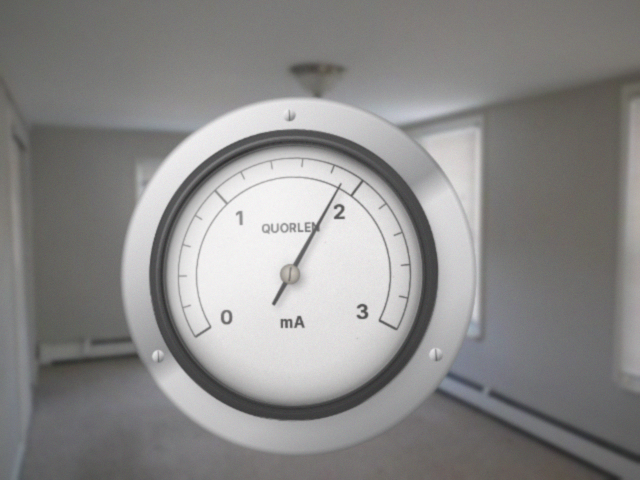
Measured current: 1.9 (mA)
